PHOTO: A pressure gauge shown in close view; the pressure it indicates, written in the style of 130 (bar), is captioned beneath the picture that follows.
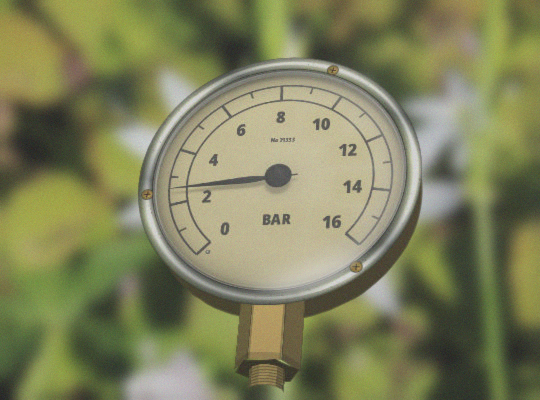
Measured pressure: 2.5 (bar)
